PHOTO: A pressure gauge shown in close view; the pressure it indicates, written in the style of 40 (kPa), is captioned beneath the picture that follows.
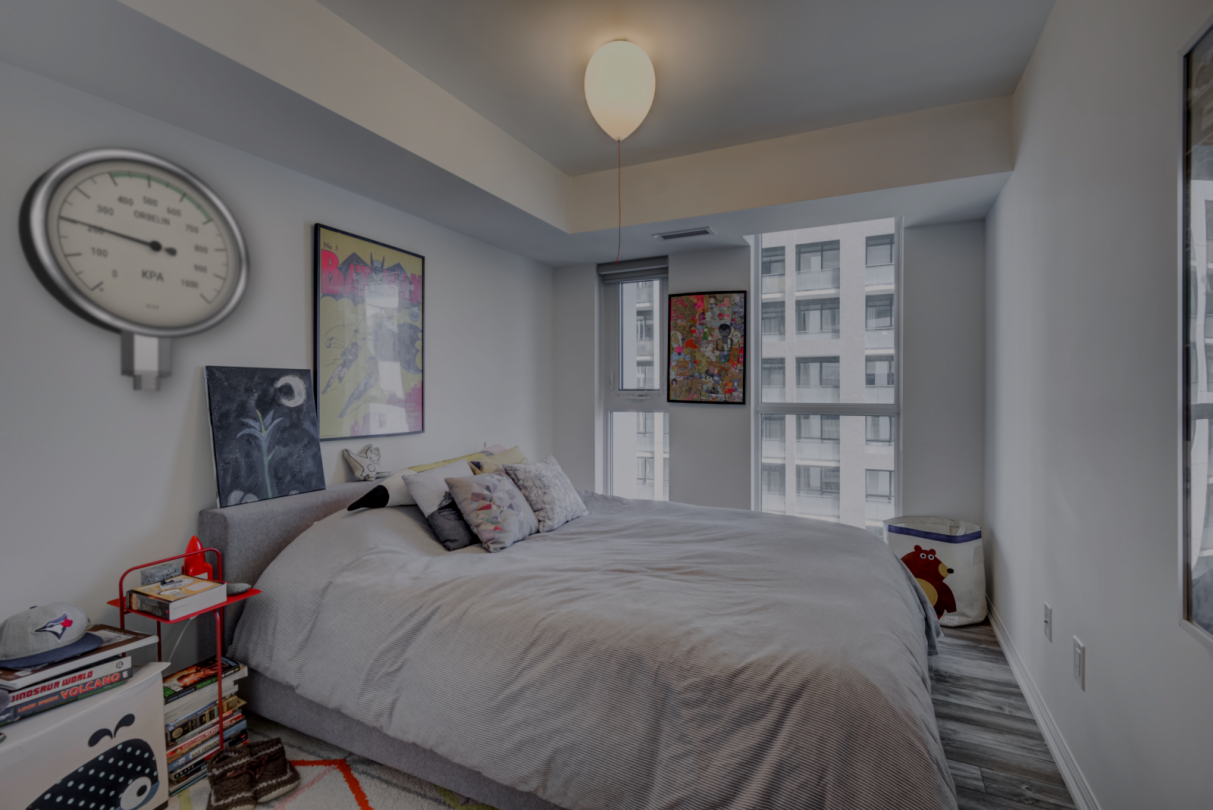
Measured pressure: 200 (kPa)
